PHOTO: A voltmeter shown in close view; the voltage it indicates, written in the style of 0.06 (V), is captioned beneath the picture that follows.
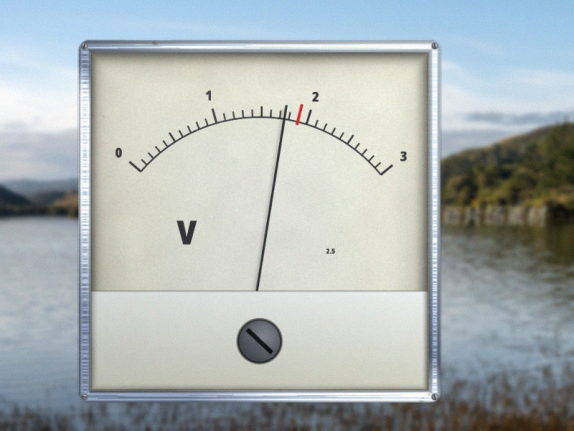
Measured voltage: 1.75 (V)
